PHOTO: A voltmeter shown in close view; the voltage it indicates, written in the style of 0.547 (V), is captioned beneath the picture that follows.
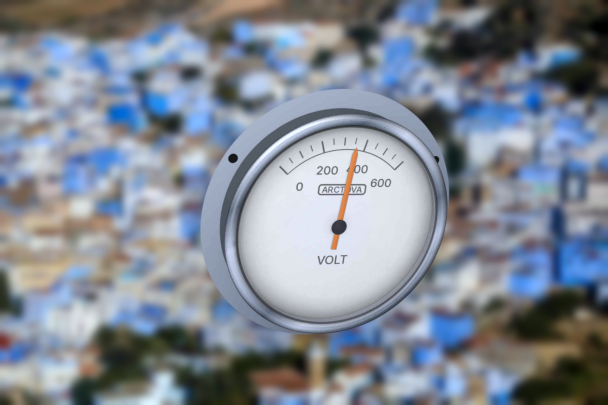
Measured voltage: 350 (V)
